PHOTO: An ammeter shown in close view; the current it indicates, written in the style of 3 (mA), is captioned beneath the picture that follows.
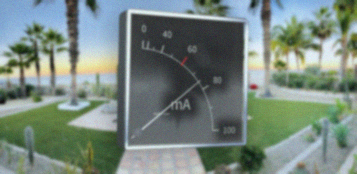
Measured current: 75 (mA)
